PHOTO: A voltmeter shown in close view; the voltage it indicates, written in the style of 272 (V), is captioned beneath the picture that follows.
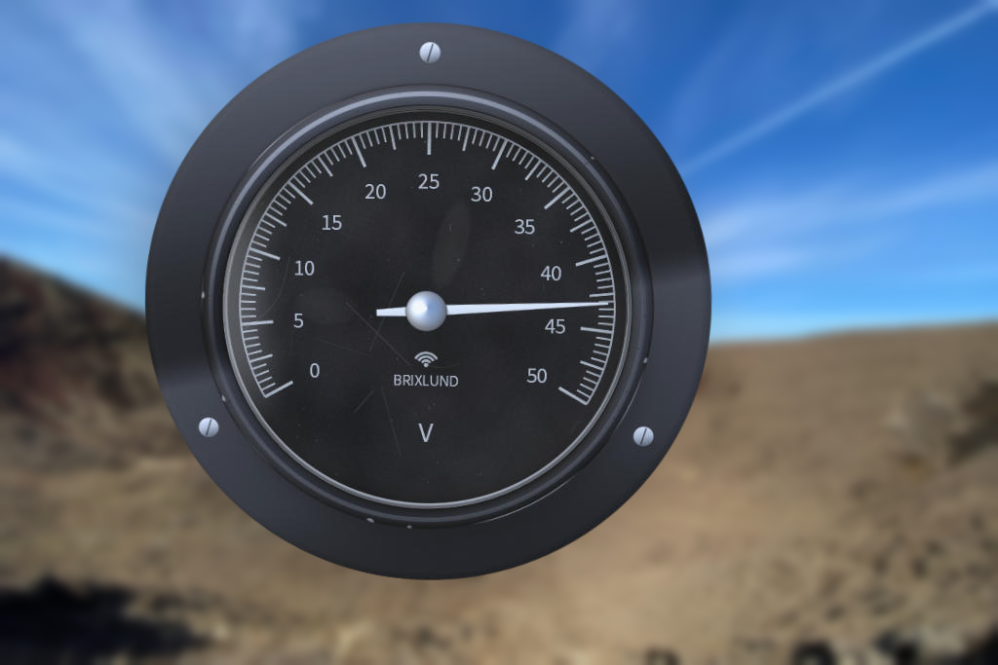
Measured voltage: 43 (V)
